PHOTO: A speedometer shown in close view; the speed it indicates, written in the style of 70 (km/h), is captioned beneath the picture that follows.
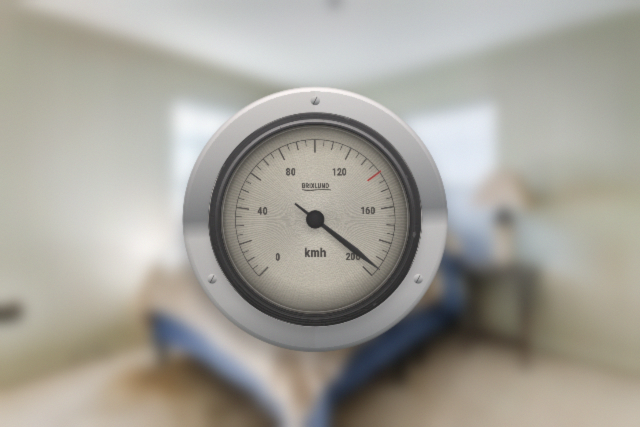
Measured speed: 195 (km/h)
